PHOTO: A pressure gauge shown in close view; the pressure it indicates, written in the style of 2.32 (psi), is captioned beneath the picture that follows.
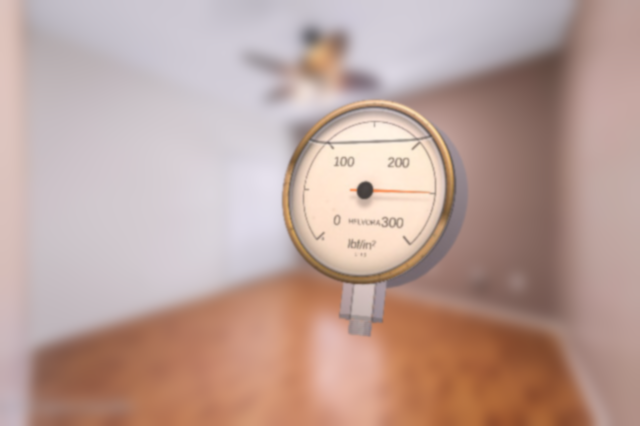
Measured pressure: 250 (psi)
